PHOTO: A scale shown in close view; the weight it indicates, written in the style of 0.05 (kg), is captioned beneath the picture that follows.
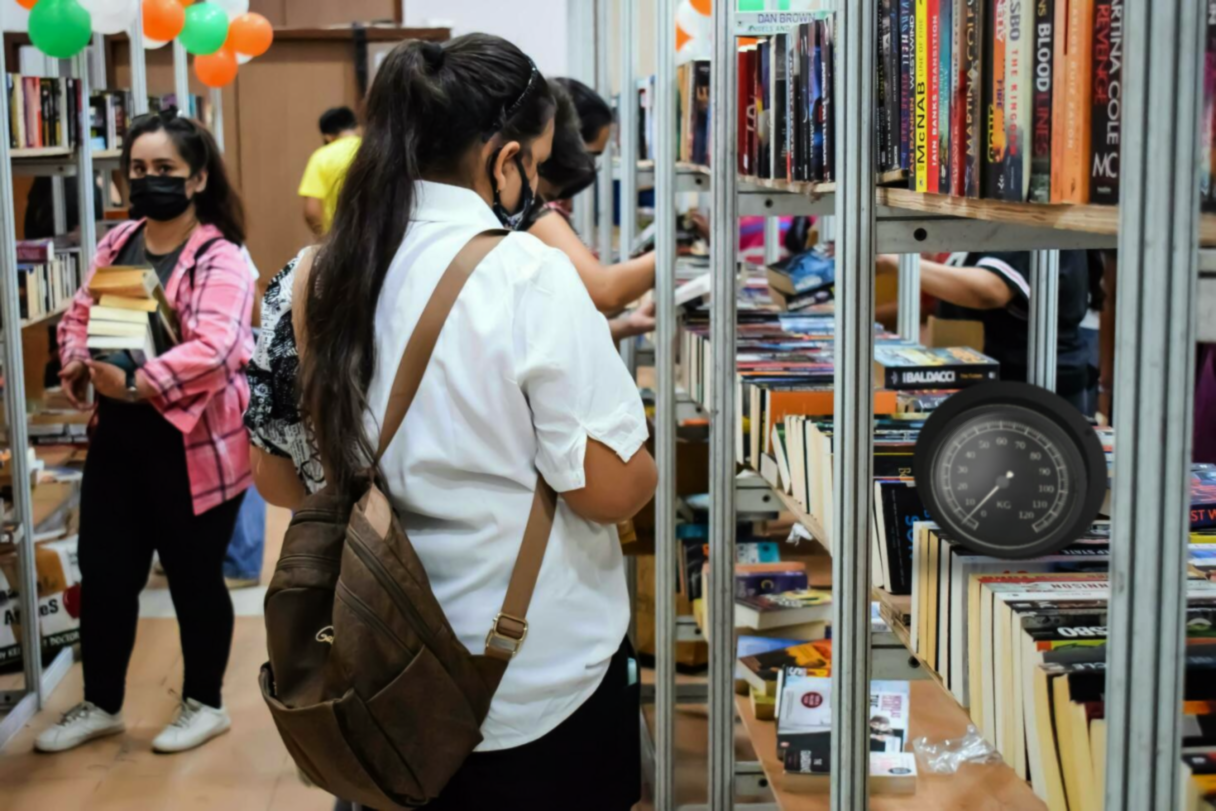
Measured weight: 5 (kg)
